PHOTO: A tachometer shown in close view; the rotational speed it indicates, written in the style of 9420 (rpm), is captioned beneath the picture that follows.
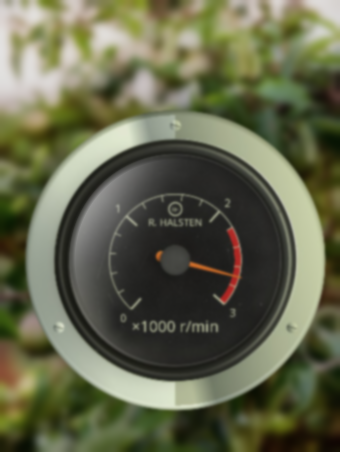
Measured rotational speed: 2700 (rpm)
